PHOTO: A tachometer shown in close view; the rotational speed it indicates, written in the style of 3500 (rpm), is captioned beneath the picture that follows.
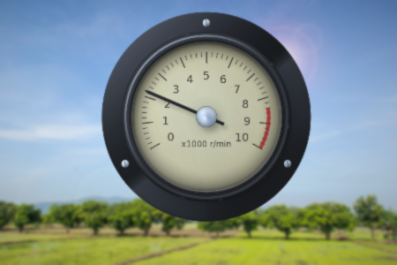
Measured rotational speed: 2200 (rpm)
